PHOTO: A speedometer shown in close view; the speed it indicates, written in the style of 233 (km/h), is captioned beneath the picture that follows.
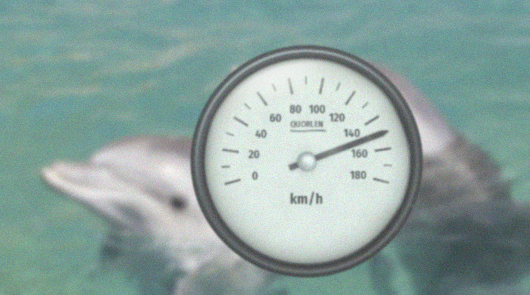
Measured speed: 150 (km/h)
